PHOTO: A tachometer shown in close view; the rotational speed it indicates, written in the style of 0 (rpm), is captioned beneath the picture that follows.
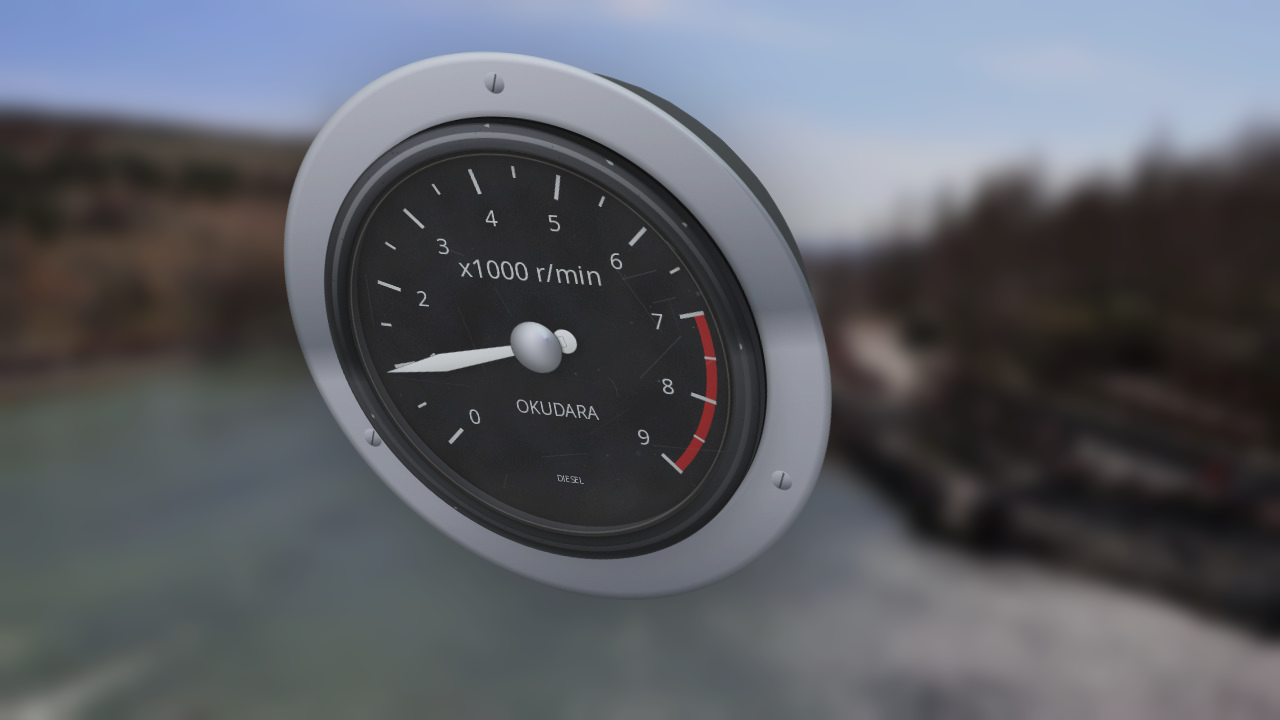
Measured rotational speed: 1000 (rpm)
